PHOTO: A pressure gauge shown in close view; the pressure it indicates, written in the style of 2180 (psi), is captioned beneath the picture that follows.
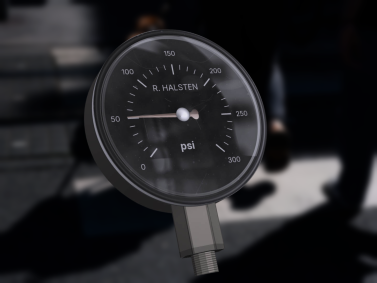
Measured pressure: 50 (psi)
